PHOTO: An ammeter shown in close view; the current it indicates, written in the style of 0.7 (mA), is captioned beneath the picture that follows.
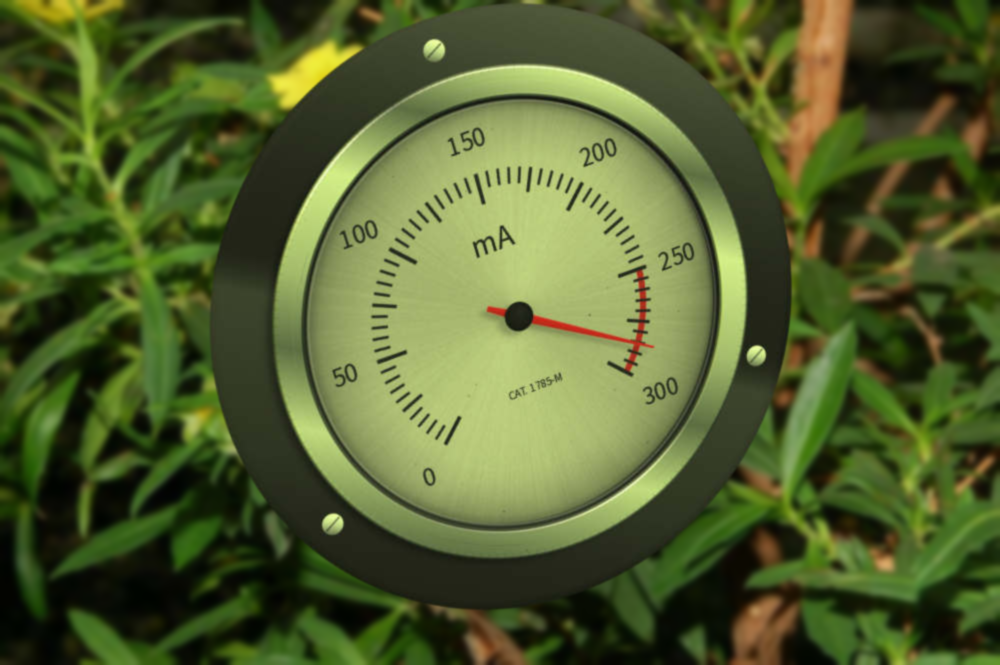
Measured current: 285 (mA)
